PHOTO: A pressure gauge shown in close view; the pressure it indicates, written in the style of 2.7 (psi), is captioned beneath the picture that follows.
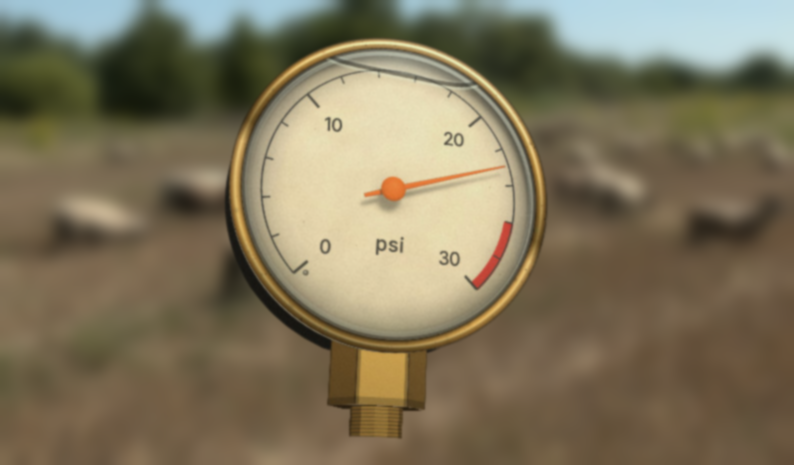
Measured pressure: 23 (psi)
